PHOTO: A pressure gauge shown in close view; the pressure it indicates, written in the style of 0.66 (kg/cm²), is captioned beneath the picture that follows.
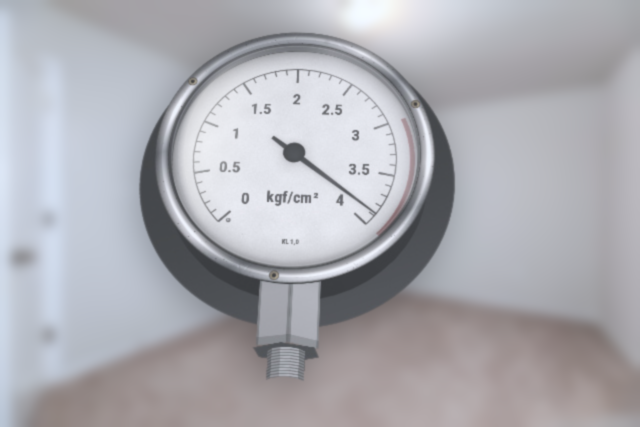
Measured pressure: 3.9 (kg/cm²)
